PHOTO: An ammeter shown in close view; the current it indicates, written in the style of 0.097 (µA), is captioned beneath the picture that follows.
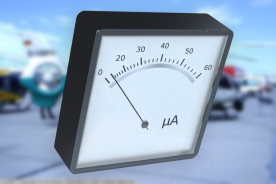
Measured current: 10 (µA)
